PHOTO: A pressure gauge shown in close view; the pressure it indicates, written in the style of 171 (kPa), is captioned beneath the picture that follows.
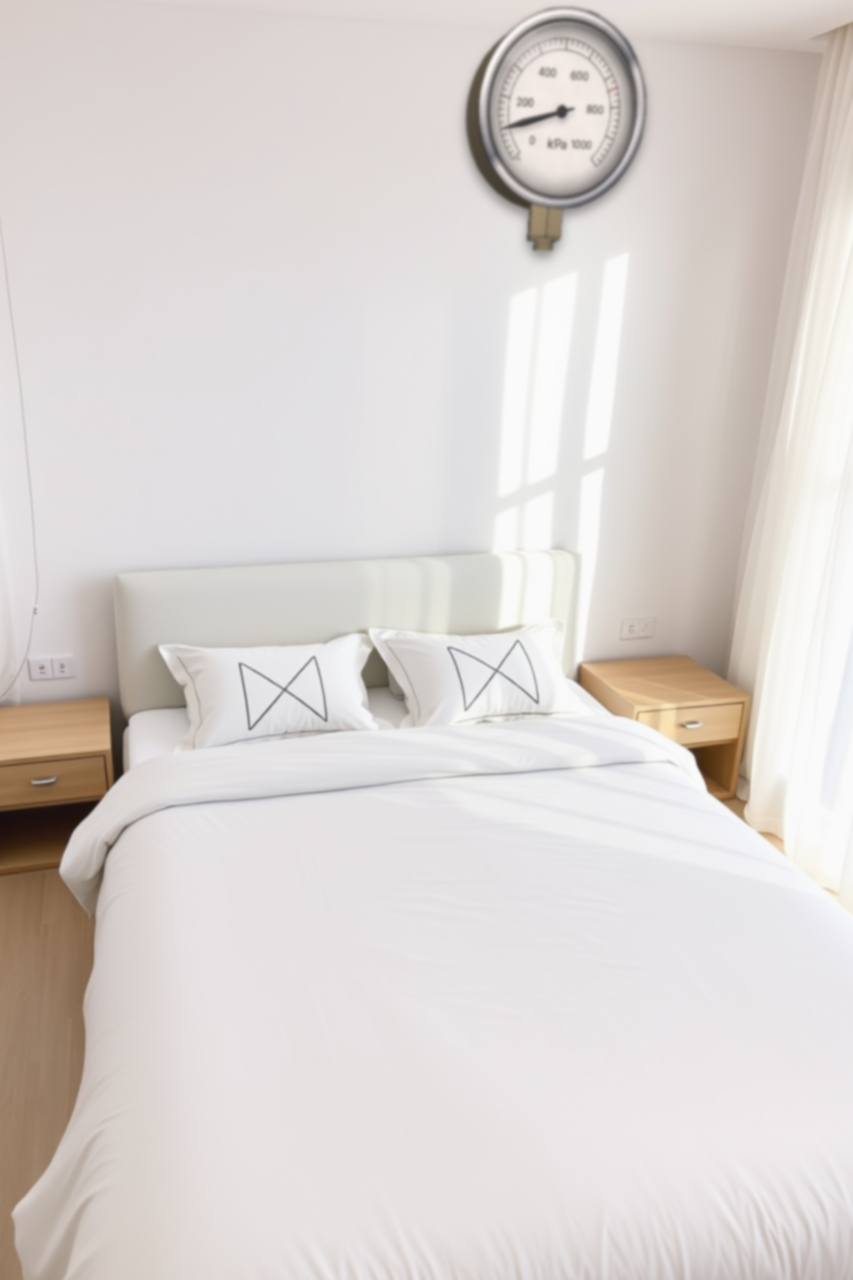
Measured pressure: 100 (kPa)
